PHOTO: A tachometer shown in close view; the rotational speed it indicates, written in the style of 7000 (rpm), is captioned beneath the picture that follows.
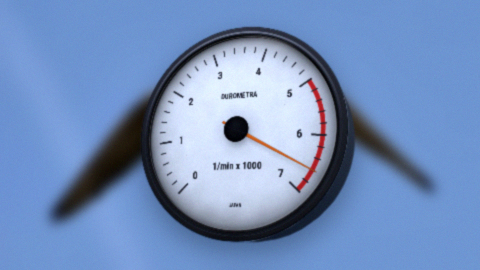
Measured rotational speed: 6600 (rpm)
